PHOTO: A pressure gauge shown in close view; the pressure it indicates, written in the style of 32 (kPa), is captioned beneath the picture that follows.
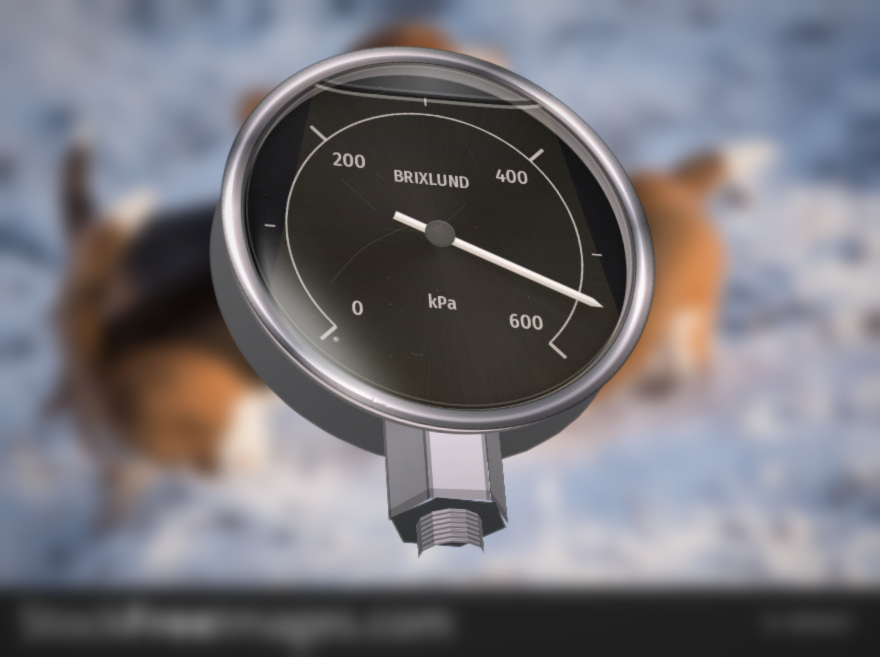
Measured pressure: 550 (kPa)
